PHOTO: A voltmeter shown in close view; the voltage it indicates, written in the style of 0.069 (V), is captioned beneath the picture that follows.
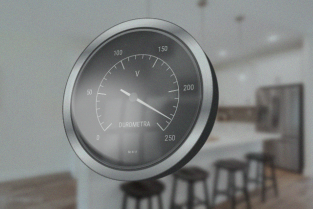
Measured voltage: 235 (V)
